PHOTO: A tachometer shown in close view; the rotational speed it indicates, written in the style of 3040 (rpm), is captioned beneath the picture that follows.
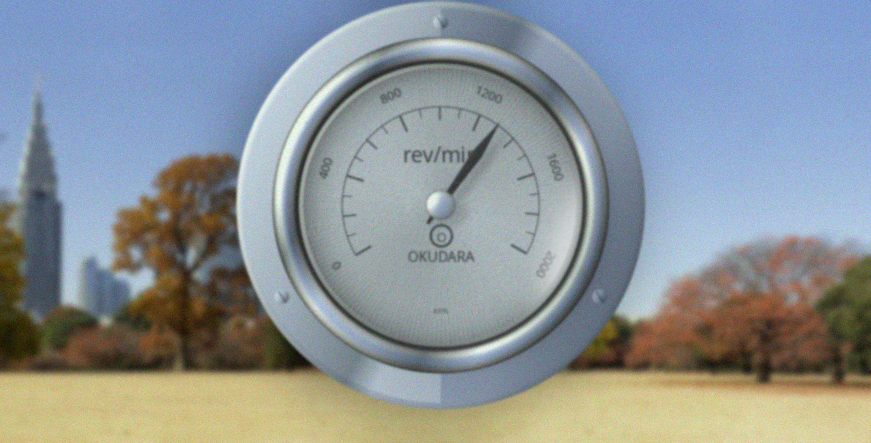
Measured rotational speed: 1300 (rpm)
